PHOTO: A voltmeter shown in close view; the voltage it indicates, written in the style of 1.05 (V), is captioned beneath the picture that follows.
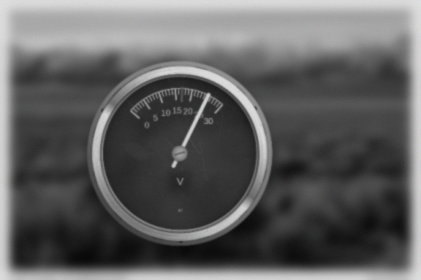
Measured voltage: 25 (V)
